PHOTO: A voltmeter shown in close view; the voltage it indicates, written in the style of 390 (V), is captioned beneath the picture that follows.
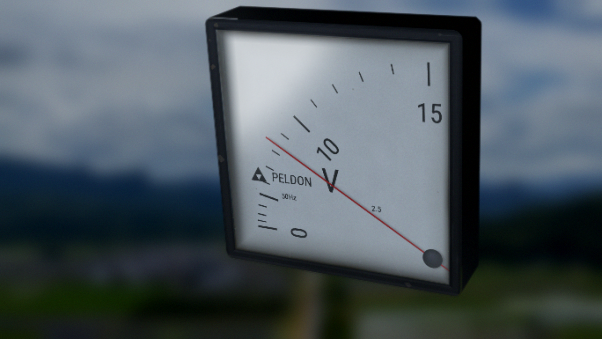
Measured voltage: 8.5 (V)
